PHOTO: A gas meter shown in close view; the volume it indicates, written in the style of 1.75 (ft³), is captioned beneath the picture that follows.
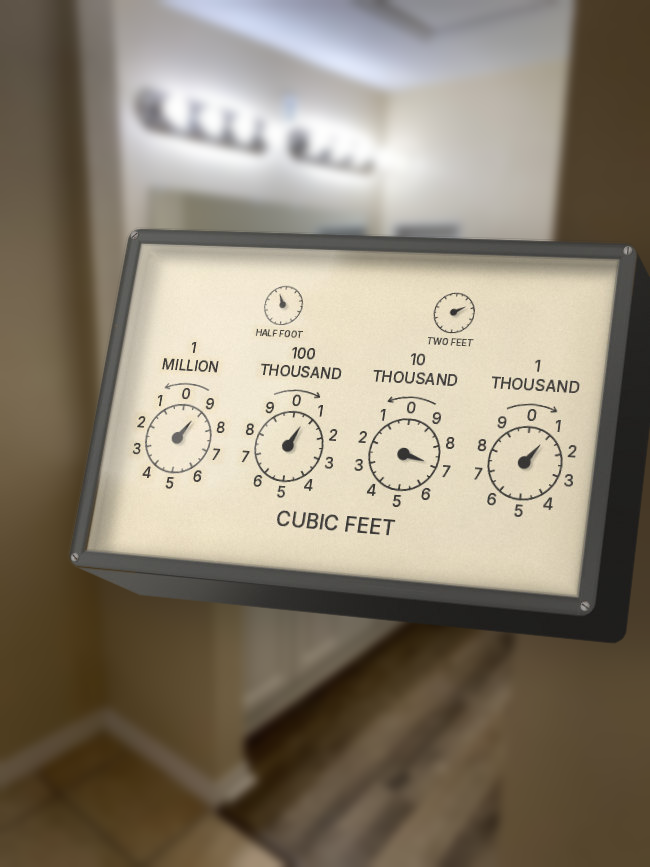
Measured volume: 907100 (ft³)
